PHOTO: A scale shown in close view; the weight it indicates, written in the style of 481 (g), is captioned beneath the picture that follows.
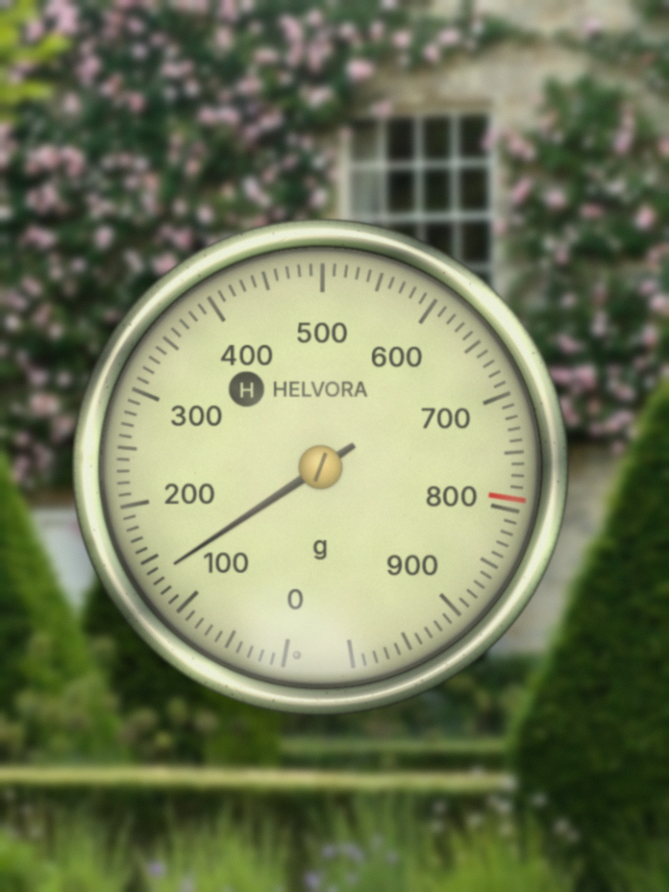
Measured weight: 135 (g)
